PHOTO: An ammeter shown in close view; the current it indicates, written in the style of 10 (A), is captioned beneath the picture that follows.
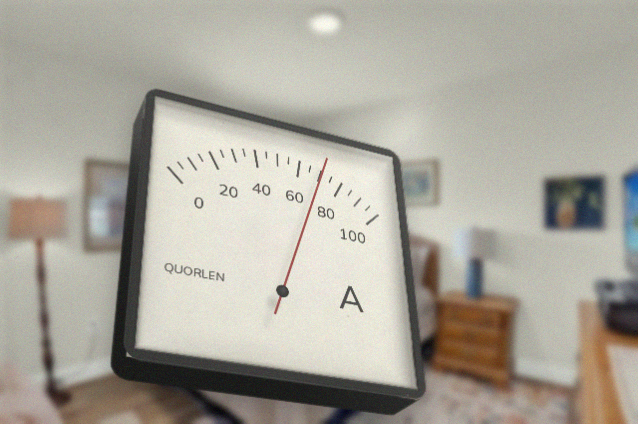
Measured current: 70 (A)
